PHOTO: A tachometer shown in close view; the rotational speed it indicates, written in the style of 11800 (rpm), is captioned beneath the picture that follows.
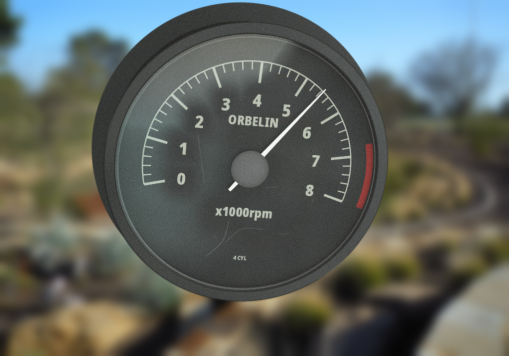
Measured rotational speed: 5400 (rpm)
